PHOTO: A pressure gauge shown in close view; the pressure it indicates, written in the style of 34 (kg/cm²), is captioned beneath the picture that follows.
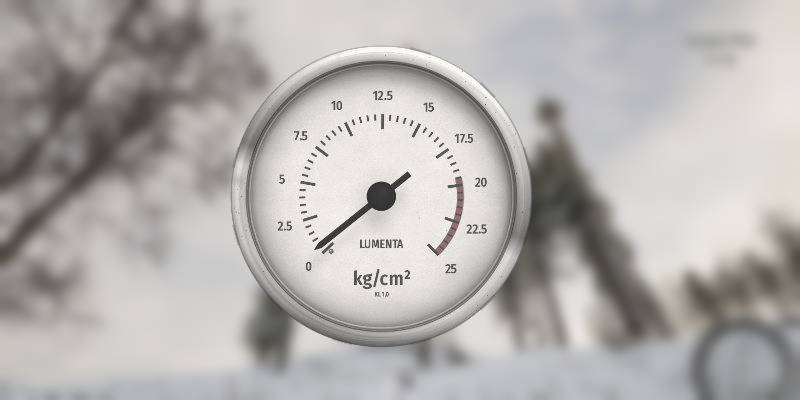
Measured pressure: 0.5 (kg/cm²)
